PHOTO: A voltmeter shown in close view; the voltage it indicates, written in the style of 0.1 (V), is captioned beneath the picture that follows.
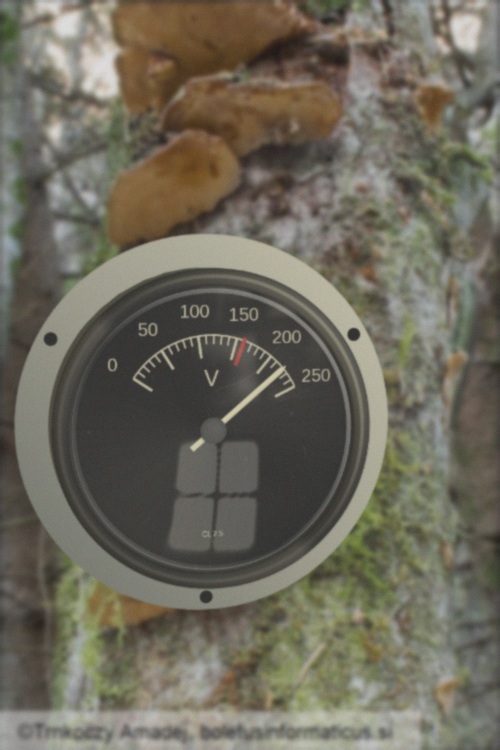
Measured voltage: 220 (V)
